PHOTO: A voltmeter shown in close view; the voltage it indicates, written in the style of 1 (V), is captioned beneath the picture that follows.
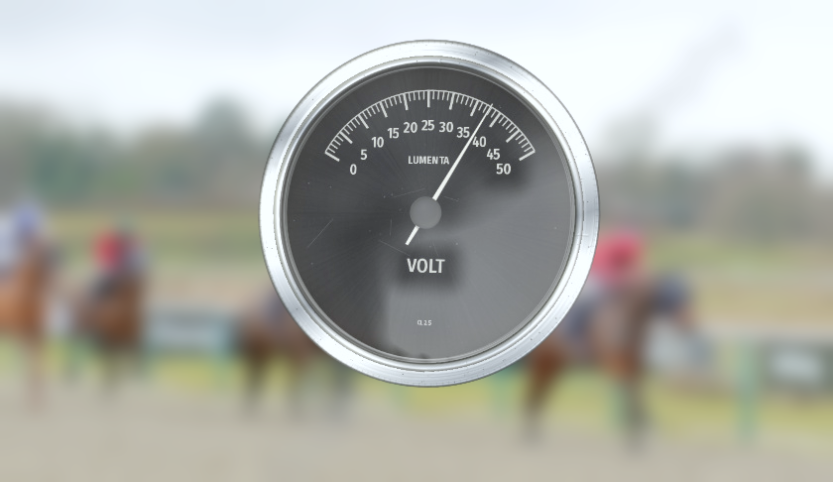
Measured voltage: 38 (V)
